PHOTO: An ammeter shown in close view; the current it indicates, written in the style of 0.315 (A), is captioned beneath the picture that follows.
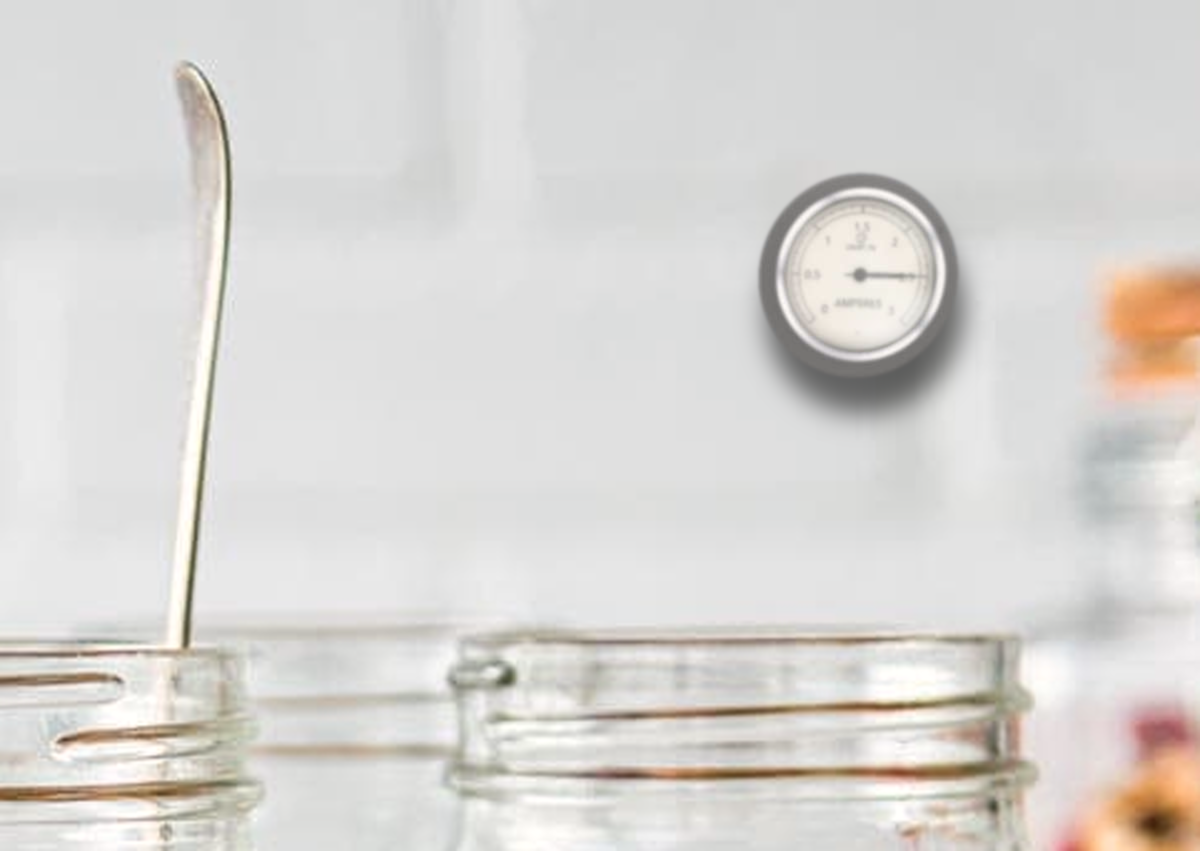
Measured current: 2.5 (A)
